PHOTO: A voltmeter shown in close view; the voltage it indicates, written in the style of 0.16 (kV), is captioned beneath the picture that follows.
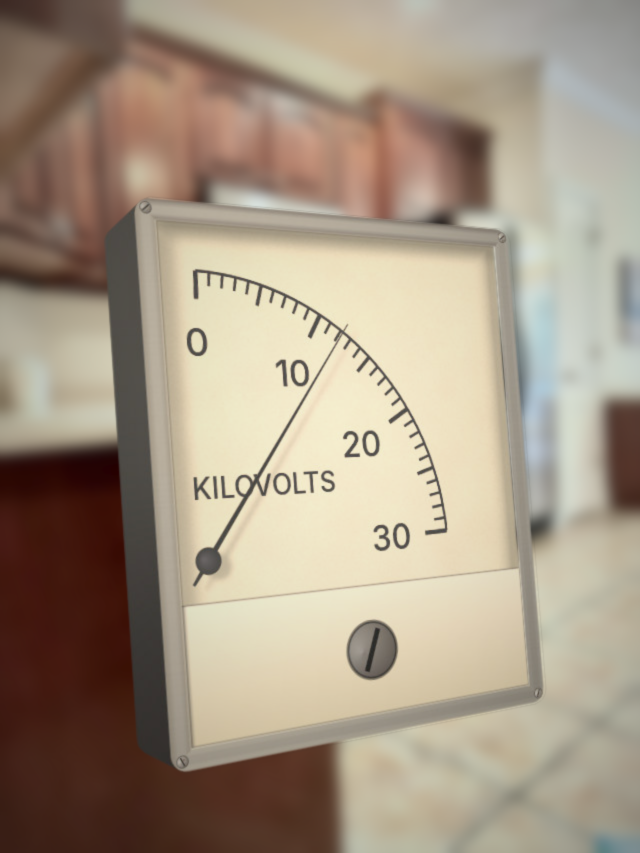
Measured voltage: 12 (kV)
